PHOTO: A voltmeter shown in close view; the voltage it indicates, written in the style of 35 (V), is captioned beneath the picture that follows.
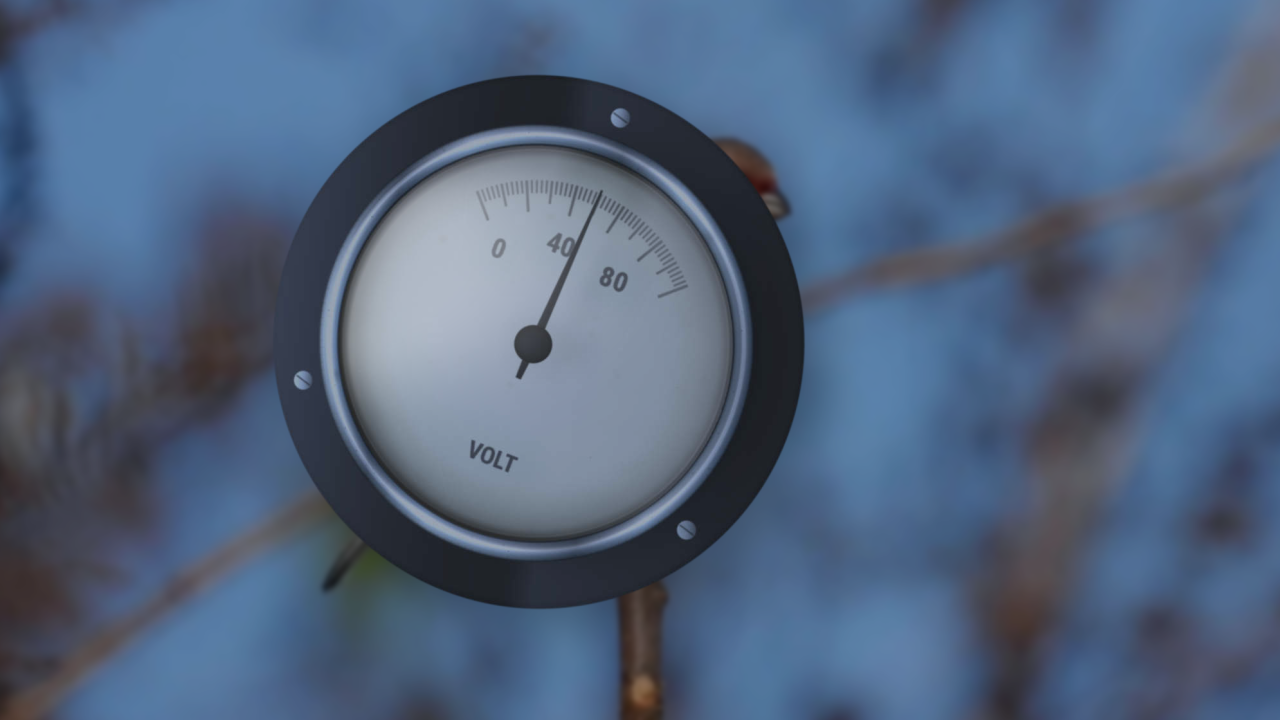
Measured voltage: 50 (V)
